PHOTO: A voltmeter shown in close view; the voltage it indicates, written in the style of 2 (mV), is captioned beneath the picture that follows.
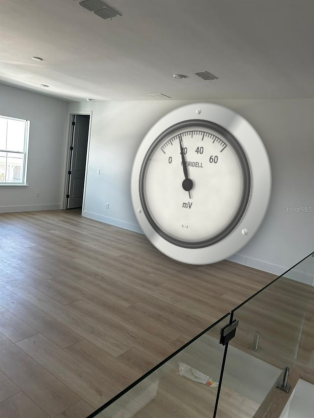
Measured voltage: 20 (mV)
